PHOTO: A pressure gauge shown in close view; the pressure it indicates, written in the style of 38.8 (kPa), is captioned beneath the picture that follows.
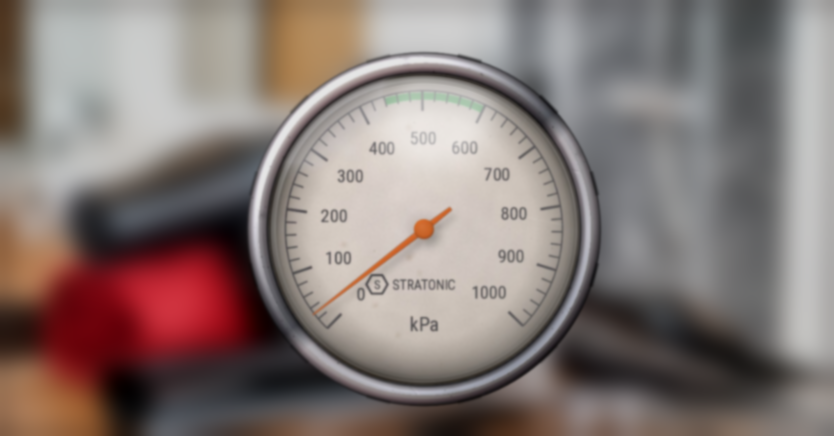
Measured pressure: 30 (kPa)
